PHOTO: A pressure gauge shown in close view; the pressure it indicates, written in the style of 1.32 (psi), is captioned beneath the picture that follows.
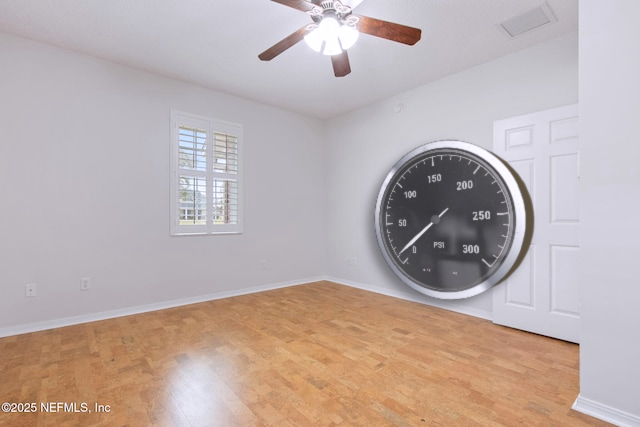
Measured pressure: 10 (psi)
